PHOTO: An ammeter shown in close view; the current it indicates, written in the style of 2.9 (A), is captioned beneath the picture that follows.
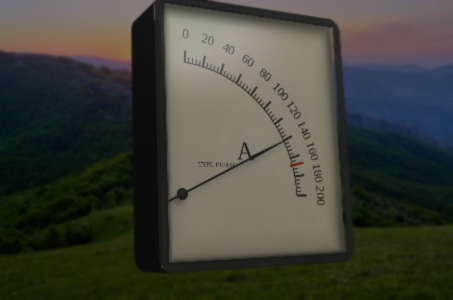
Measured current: 140 (A)
